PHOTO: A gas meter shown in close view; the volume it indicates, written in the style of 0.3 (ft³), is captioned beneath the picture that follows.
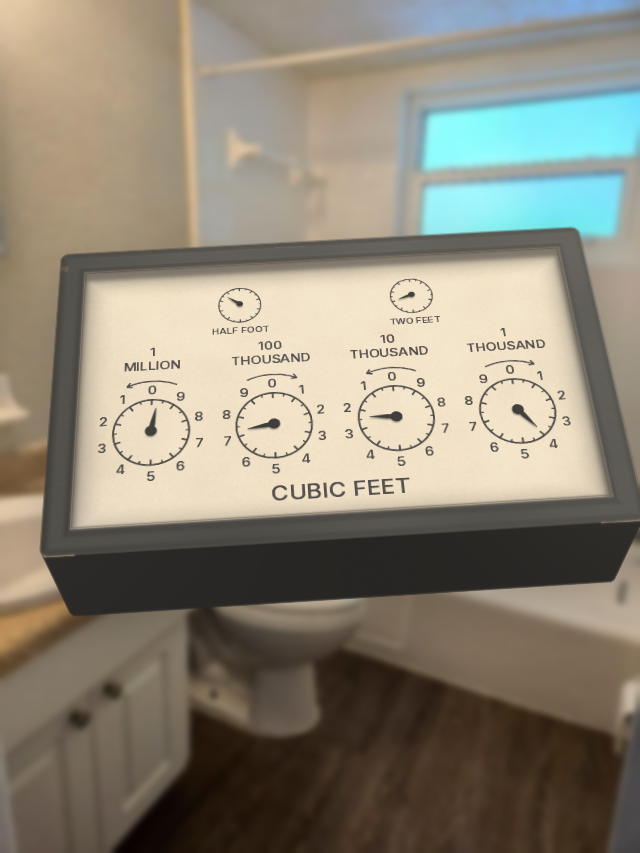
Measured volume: 972400 (ft³)
